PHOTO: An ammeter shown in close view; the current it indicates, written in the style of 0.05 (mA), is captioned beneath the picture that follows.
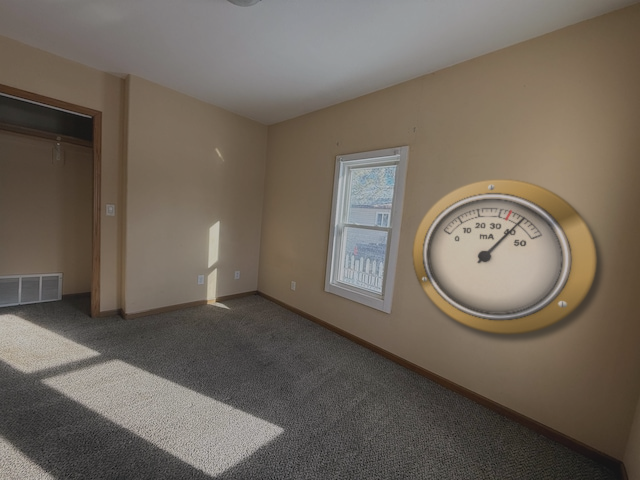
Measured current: 40 (mA)
